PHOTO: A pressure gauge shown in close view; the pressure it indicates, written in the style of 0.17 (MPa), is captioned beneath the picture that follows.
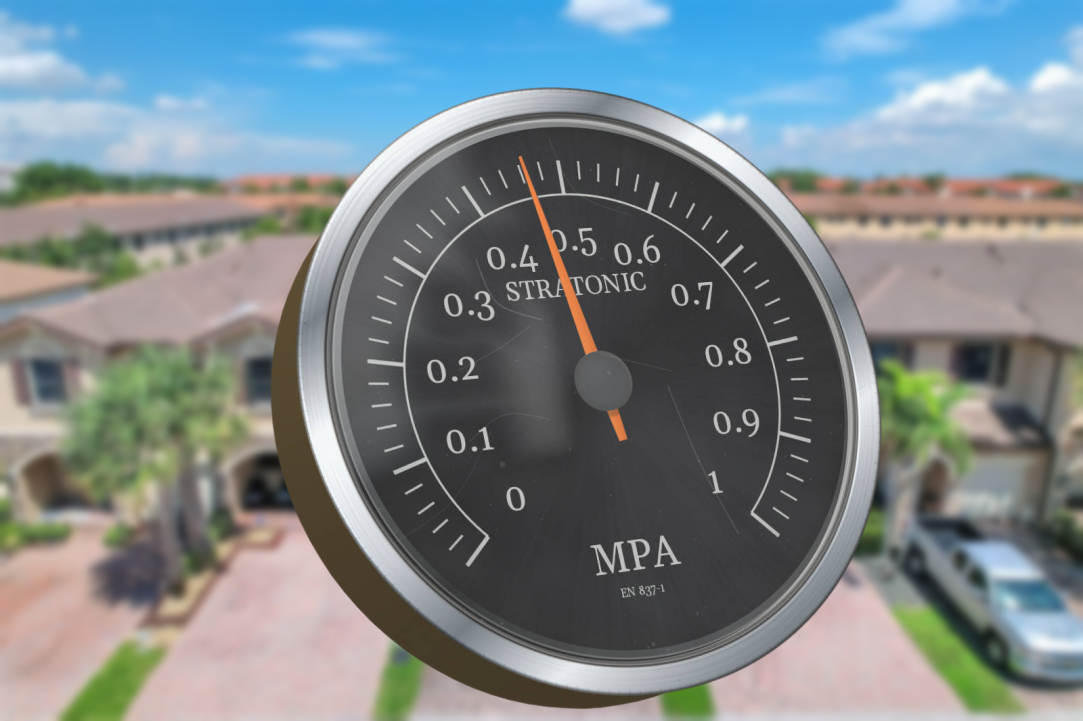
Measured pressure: 0.46 (MPa)
